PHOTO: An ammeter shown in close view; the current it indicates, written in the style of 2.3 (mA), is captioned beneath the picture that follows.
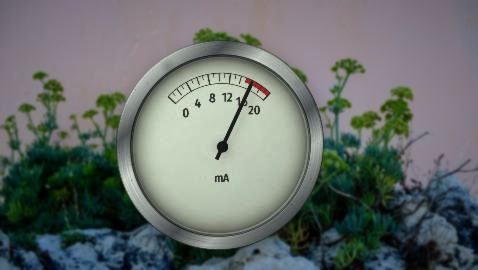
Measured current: 16 (mA)
